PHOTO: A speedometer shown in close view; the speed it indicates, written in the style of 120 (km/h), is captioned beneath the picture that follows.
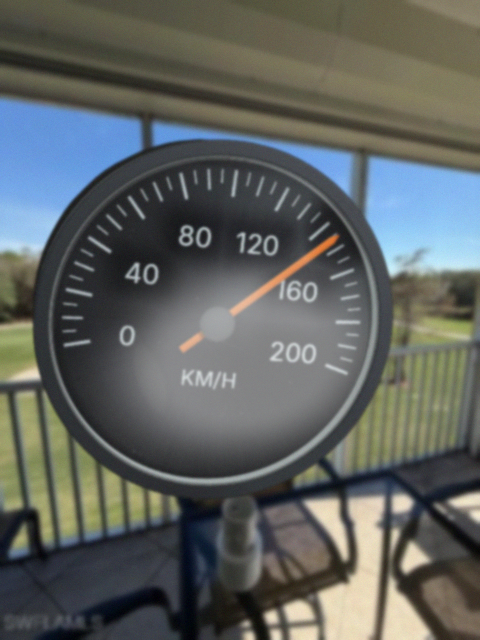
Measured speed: 145 (km/h)
